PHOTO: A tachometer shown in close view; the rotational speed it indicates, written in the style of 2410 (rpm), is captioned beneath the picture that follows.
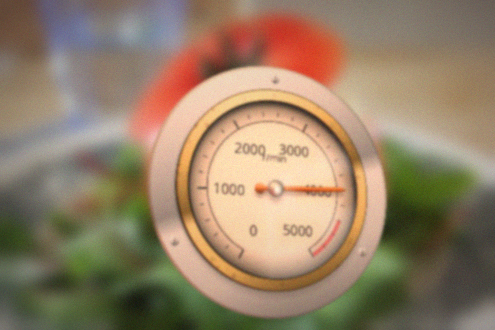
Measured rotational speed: 4000 (rpm)
